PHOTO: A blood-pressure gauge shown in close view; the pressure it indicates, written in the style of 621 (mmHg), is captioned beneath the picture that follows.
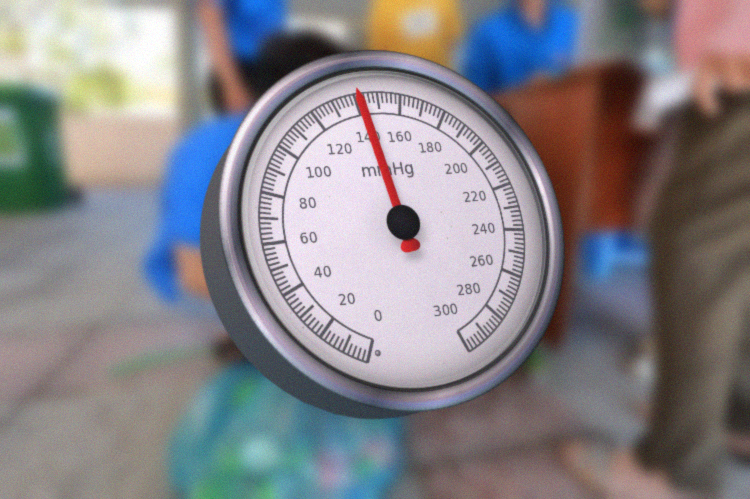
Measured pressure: 140 (mmHg)
